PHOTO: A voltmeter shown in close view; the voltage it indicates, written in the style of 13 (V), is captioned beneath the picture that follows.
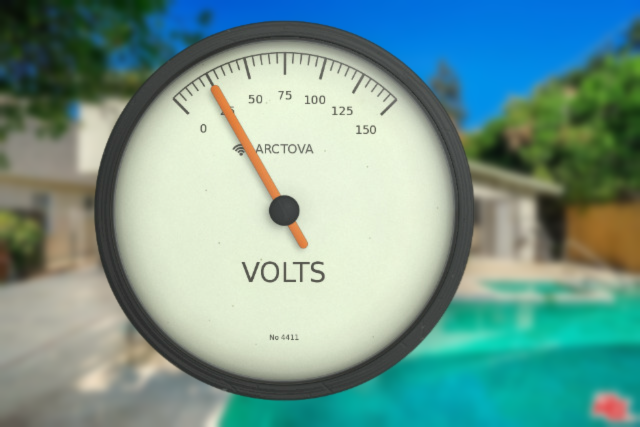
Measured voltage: 25 (V)
